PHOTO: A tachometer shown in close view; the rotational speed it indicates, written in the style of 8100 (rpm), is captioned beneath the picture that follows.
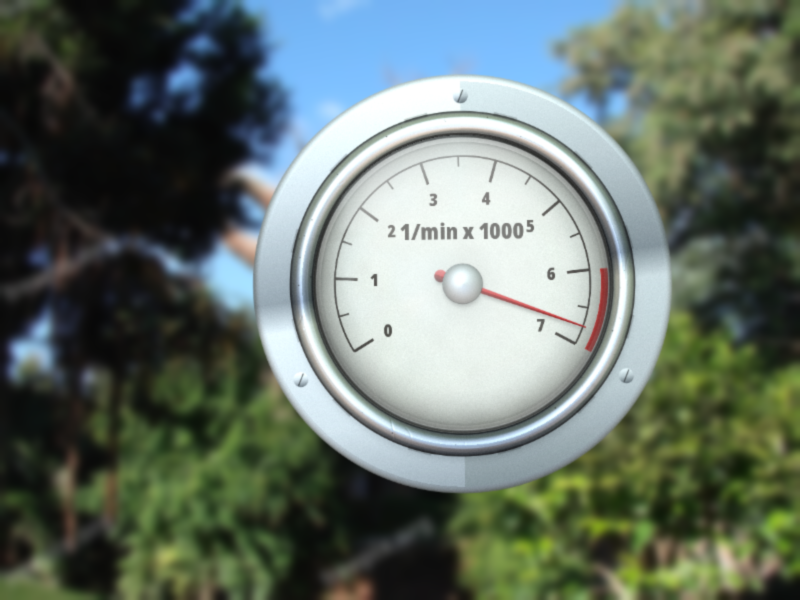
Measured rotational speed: 6750 (rpm)
